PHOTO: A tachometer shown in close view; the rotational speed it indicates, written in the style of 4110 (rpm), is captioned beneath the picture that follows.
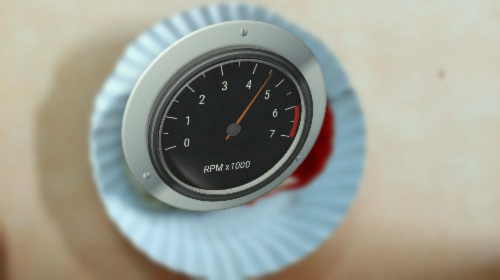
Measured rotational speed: 4500 (rpm)
